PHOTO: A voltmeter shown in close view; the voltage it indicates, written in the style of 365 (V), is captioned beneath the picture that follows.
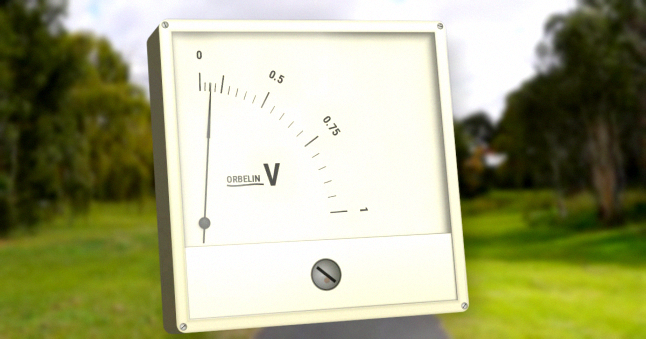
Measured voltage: 0.15 (V)
